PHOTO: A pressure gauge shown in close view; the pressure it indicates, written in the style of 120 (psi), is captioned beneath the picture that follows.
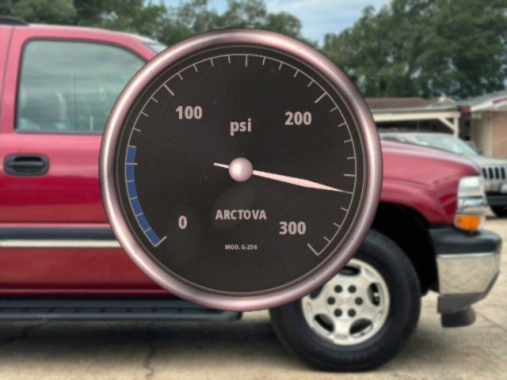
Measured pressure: 260 (psi)
